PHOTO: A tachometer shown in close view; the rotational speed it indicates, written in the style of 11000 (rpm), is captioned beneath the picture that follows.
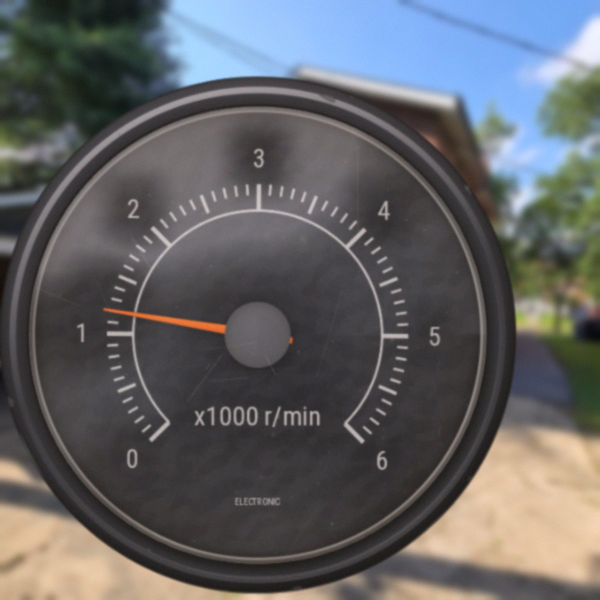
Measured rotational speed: 1200 (rpm)
